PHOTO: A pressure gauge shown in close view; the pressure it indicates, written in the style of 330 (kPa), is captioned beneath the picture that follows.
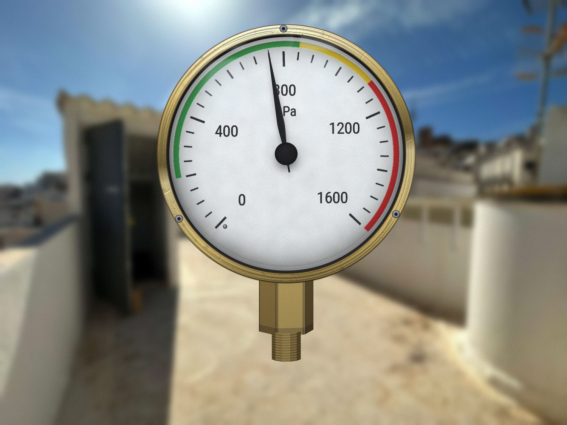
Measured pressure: 750 (kPa)
